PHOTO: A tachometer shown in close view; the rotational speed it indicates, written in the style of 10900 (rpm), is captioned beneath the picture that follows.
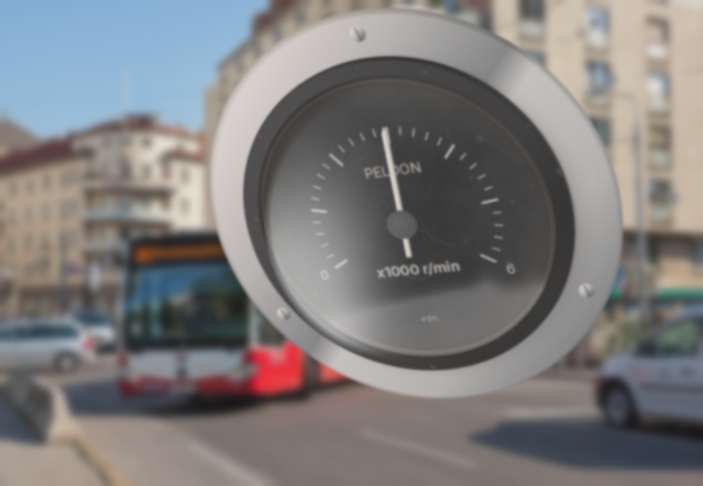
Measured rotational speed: 3000 (rpm)
